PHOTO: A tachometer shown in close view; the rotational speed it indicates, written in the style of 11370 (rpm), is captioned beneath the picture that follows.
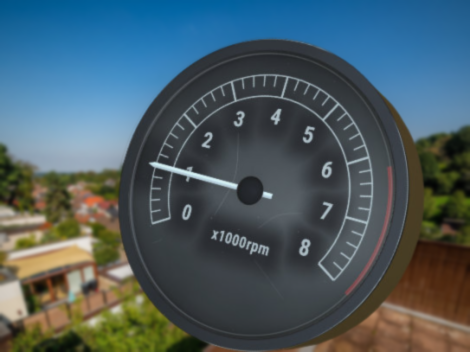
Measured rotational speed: 1000 (rpm)
